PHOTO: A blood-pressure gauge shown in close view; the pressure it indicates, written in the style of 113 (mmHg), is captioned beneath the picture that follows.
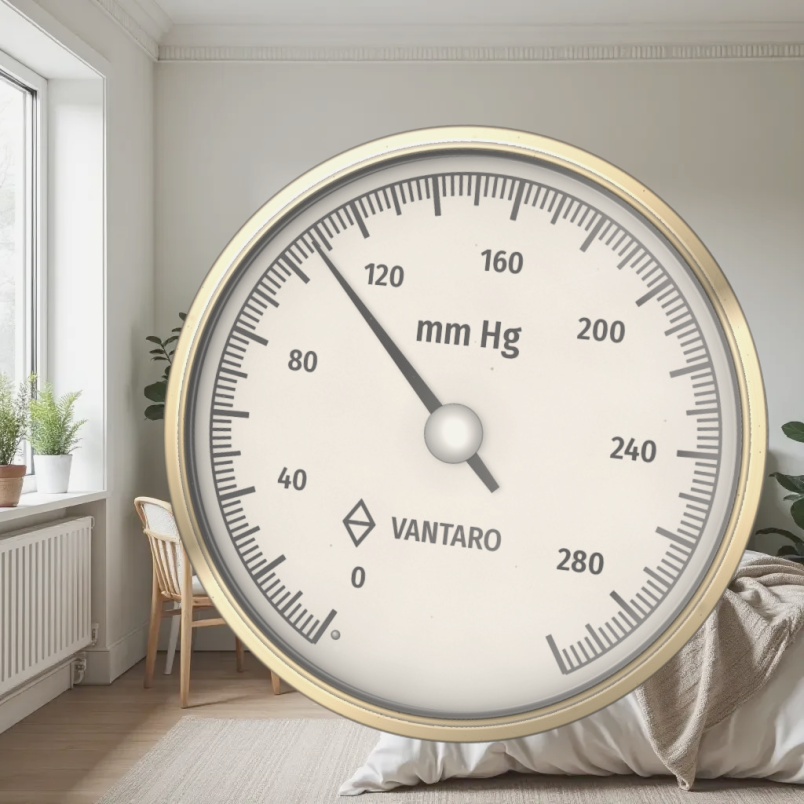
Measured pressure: 108 (mmHg)
